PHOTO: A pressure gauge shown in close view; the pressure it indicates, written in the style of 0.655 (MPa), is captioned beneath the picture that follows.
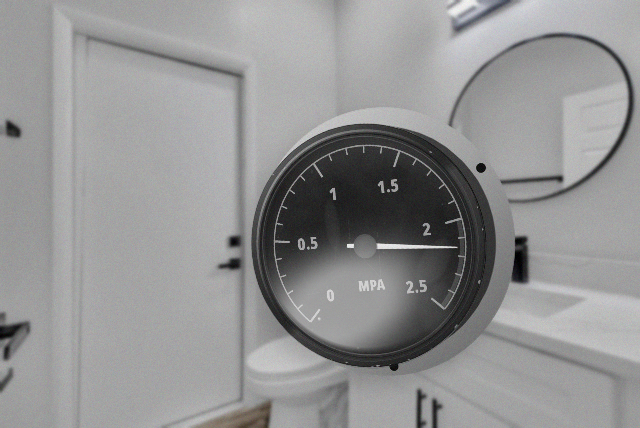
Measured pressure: 2.15 (MPa)
